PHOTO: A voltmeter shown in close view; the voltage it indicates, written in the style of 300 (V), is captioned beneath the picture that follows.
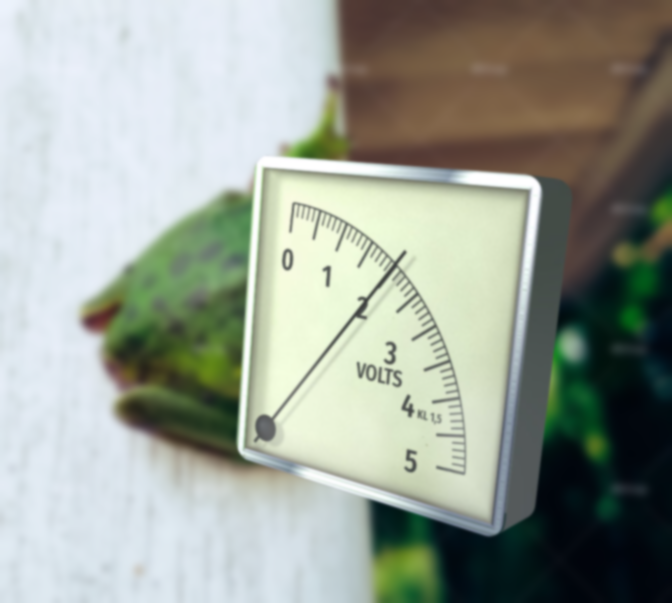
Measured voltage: 2 (V)
